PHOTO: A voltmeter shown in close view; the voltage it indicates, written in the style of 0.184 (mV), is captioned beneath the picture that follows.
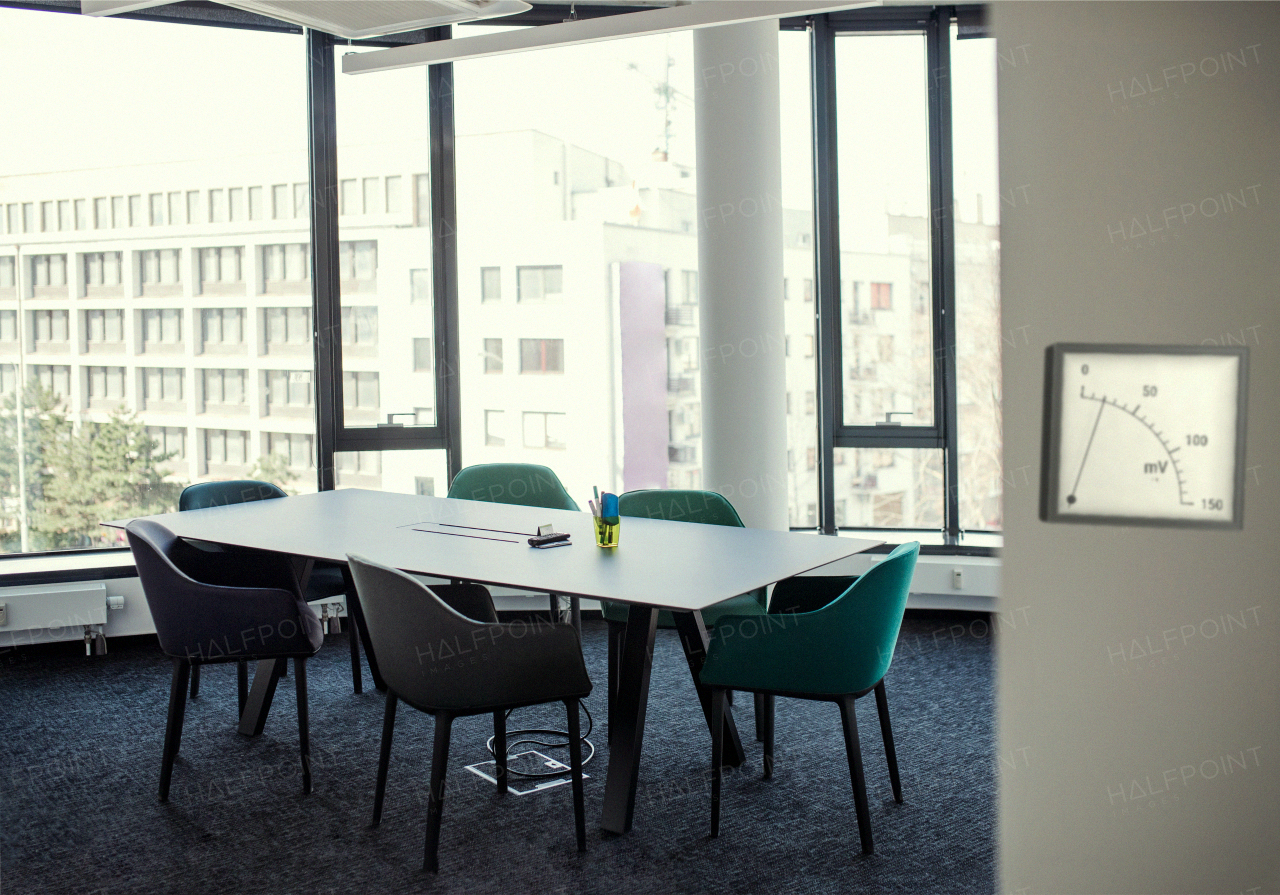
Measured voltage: 20 (mV)
